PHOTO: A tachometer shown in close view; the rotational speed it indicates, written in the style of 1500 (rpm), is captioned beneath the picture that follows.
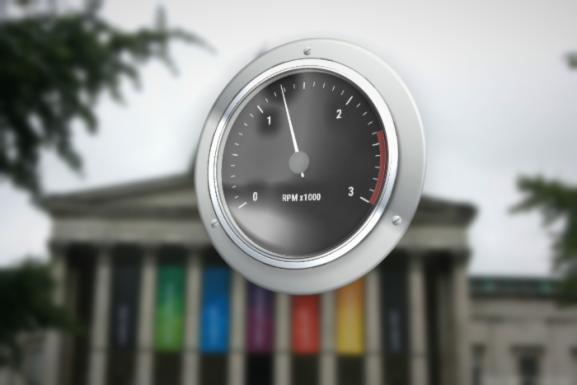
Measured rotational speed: 1300 (rpm)
